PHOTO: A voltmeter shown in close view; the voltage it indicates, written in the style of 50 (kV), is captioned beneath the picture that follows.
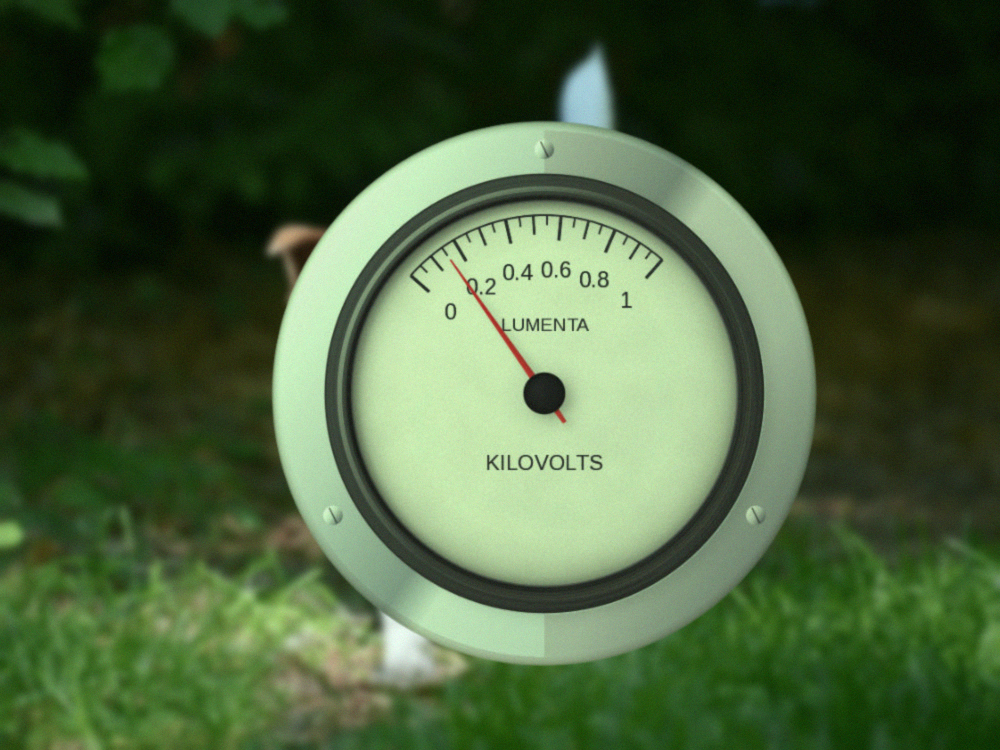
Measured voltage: 0.15 (kV)
